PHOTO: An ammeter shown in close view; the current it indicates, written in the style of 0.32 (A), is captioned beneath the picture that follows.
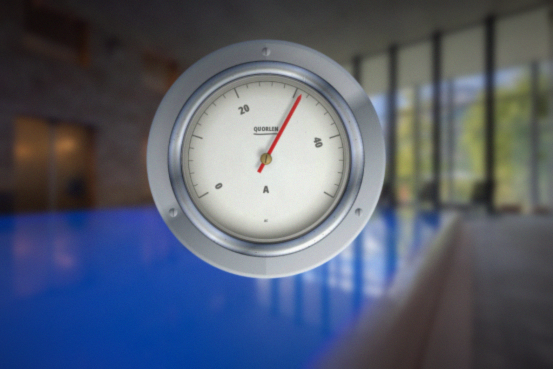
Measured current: 31 (A)
